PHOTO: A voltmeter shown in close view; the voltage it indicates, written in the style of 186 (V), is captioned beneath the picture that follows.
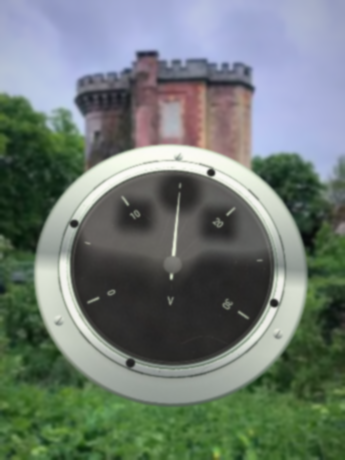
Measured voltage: 15 (V)
